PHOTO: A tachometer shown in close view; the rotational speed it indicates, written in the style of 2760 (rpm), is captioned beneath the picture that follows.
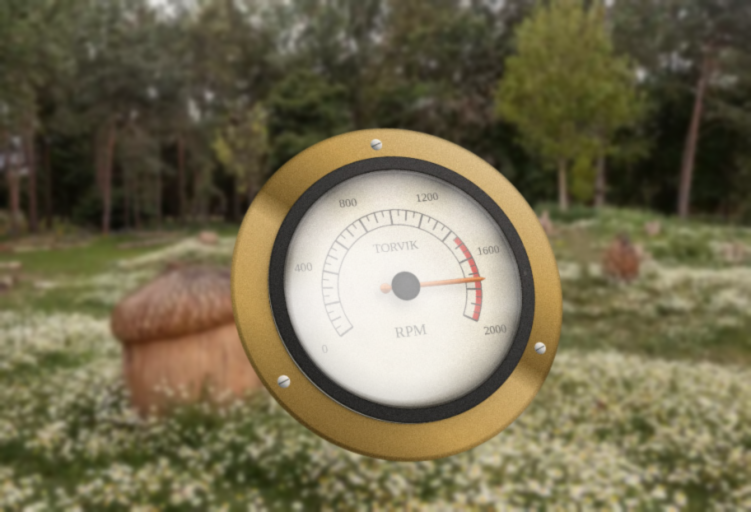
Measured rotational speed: 1750 (rpm)
